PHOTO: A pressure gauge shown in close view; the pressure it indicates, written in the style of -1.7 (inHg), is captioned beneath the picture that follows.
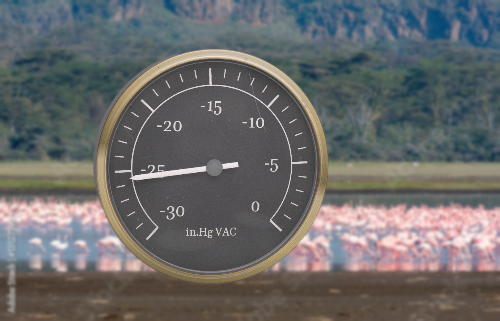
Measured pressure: -25.5 (inHg)
